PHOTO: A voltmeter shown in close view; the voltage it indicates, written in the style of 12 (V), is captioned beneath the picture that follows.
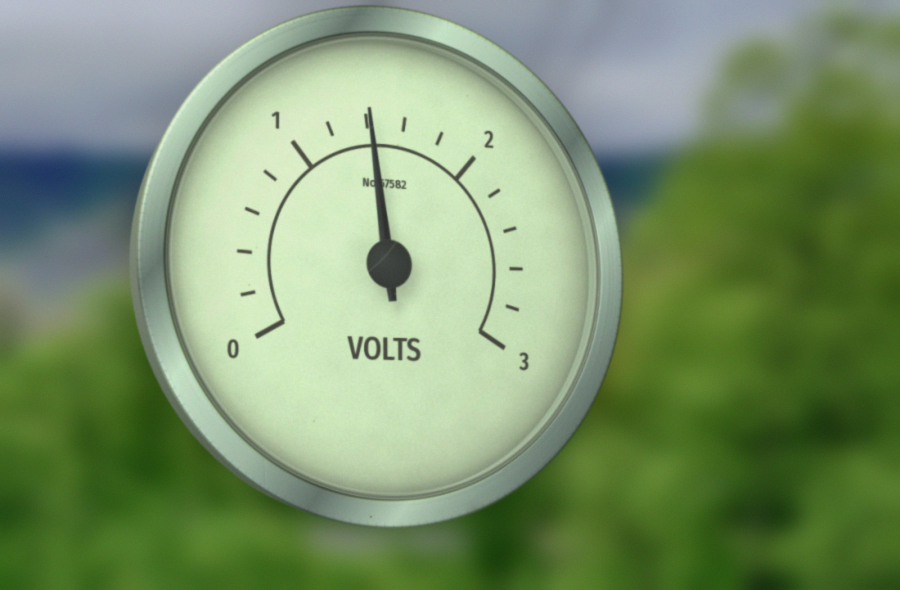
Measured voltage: 1.4 (V)
